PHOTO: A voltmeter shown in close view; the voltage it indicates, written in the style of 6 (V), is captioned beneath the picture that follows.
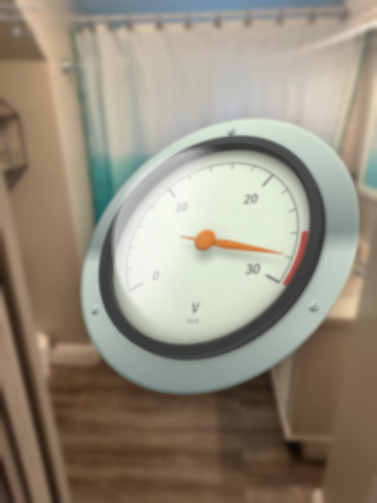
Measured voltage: 28 (V)
